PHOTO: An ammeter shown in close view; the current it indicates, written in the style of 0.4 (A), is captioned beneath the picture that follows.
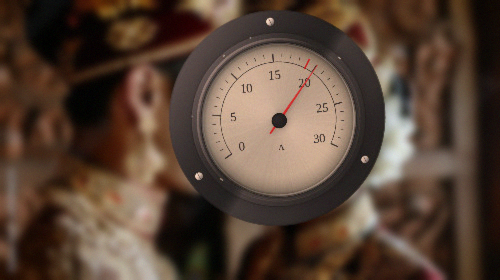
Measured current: 20 (A)
